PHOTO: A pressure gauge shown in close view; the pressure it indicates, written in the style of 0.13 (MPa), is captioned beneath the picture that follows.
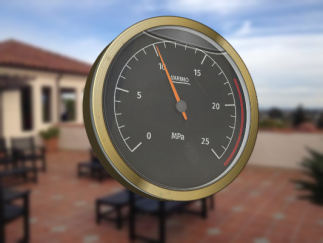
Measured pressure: 10 (MPa)
